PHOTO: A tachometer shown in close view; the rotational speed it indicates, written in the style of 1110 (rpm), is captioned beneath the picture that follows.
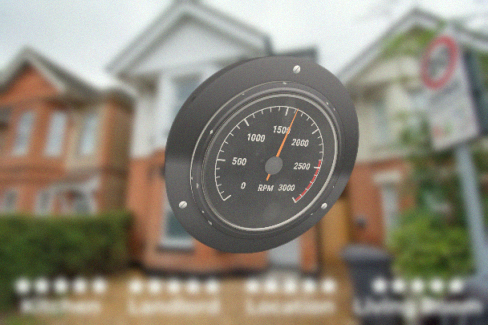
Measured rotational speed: 1600 (rpm)
